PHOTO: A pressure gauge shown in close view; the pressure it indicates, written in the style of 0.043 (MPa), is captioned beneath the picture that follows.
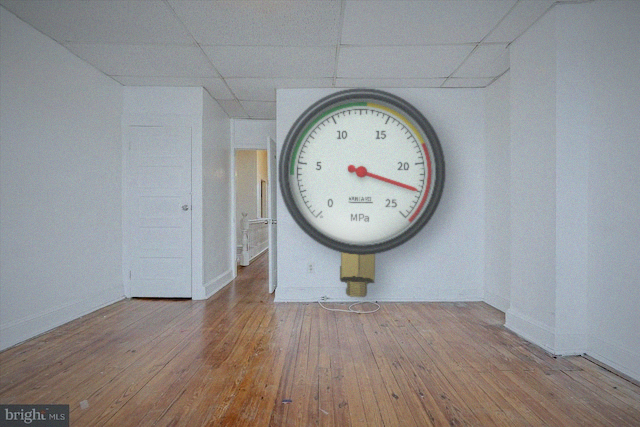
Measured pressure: 22.5 (MPa)
